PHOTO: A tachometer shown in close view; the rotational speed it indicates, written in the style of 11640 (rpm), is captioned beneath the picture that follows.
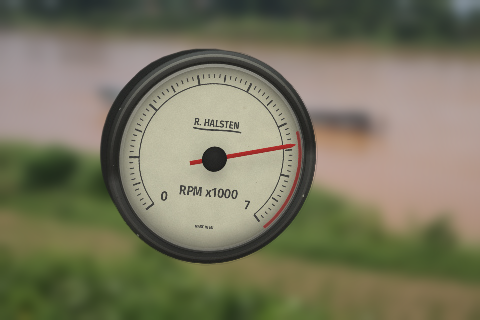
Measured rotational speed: 5400 (rpm)
